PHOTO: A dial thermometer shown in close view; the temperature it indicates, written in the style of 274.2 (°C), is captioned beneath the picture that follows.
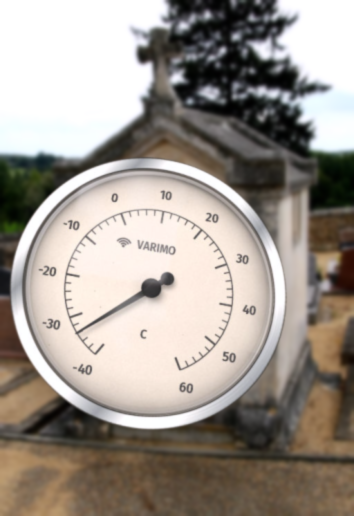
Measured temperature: -34 (°C)
